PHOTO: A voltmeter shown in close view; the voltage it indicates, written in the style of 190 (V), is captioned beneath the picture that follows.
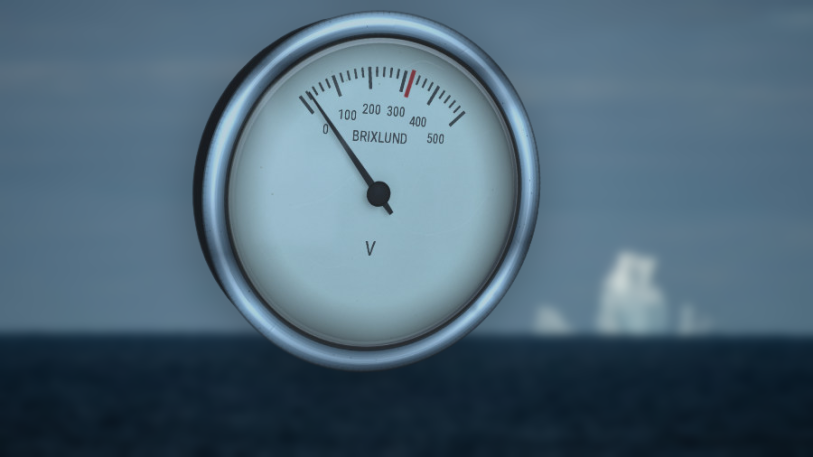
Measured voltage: 20 (V)
